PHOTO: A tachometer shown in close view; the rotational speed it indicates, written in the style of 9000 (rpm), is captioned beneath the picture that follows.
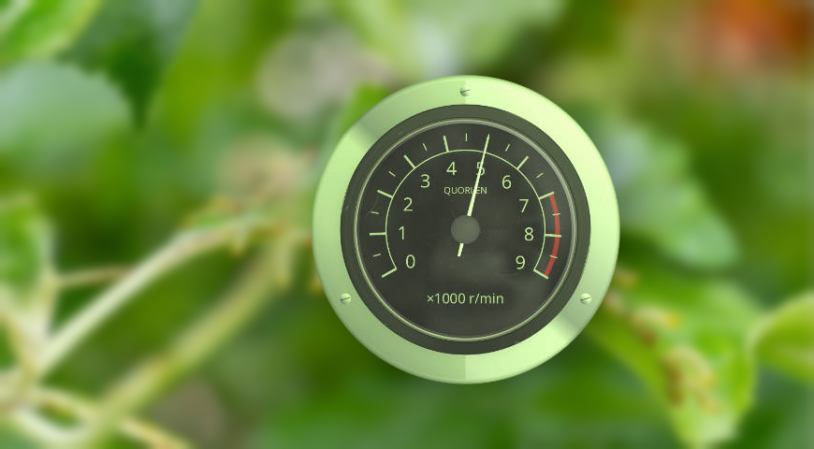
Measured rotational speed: 5000 (rpm)
